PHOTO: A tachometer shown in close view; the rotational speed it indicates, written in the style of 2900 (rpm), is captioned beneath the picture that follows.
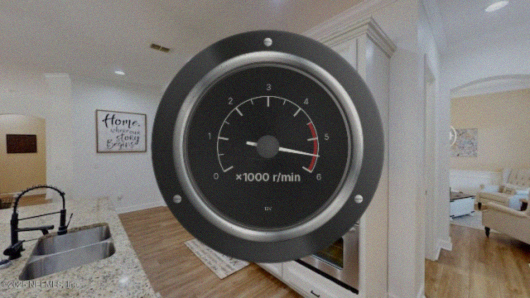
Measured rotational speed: 5500 (rpm)
